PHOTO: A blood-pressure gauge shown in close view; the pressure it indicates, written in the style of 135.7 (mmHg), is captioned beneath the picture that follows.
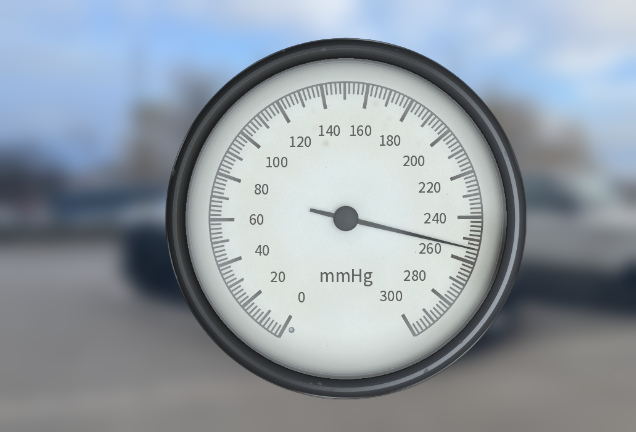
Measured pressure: 254 (mmHg)
